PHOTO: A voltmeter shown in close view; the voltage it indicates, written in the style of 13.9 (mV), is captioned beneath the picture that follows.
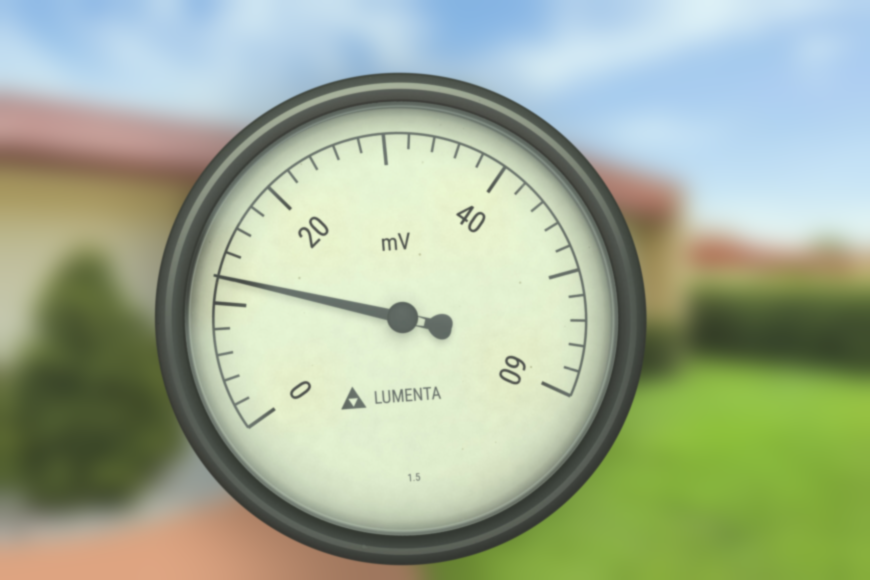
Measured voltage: 12 (mV)
